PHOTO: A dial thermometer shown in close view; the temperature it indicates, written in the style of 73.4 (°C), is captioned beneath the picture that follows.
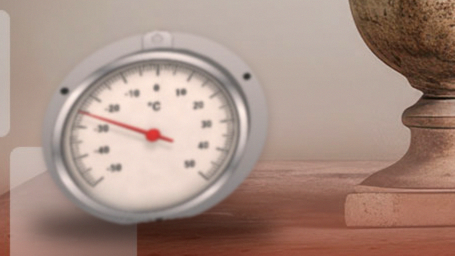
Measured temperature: -25 (°C)
